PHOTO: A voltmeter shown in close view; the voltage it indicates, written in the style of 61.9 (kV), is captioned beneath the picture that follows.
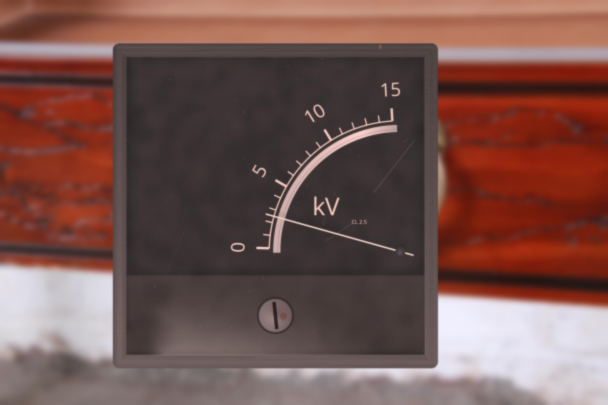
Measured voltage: 2.5 (kV)
